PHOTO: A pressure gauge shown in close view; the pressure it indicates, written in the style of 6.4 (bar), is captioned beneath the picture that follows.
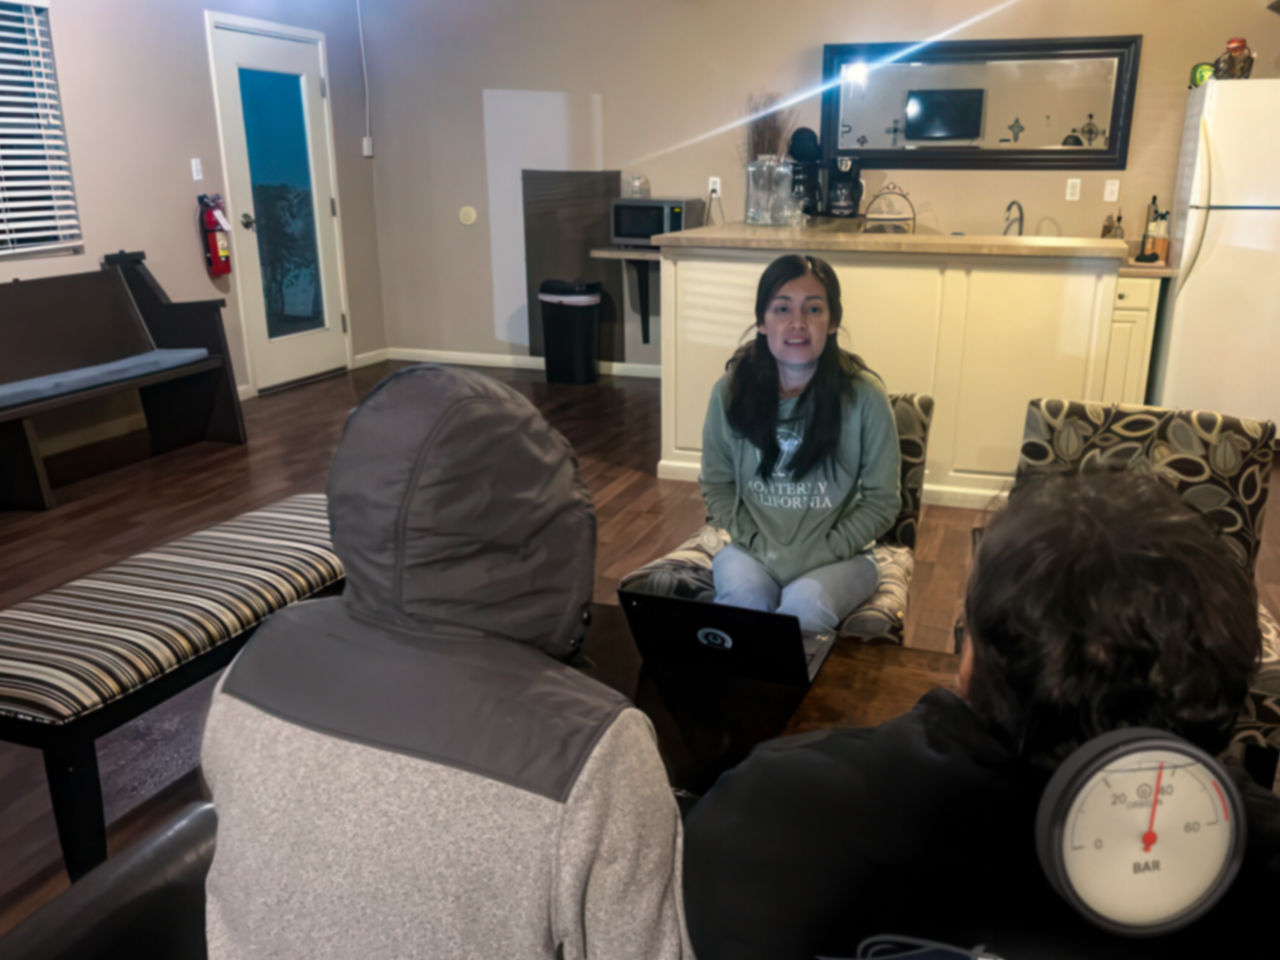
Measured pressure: 35 (bar)
